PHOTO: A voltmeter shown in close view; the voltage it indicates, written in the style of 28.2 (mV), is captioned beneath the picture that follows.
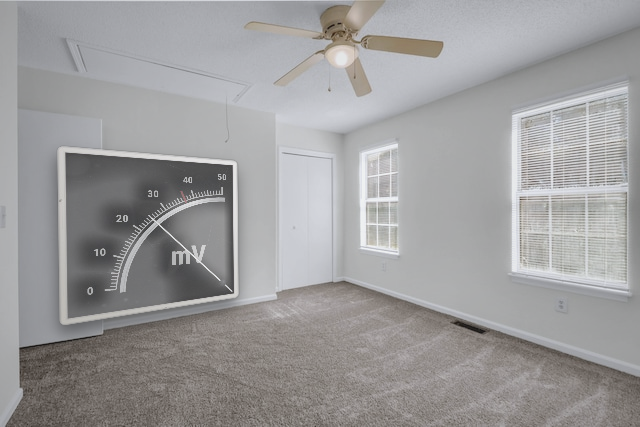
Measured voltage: 25 (mV)
